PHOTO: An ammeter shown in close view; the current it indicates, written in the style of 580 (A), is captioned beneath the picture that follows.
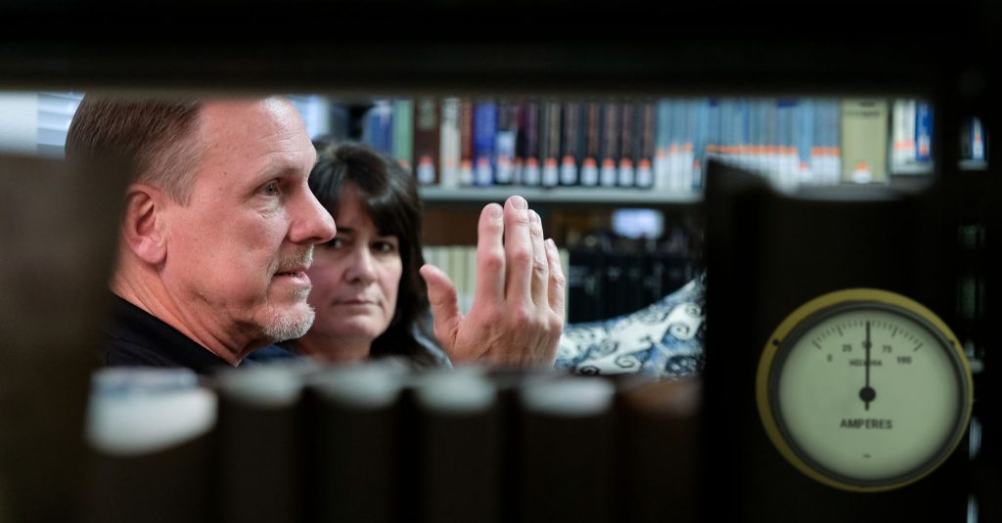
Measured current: 50 (A)
